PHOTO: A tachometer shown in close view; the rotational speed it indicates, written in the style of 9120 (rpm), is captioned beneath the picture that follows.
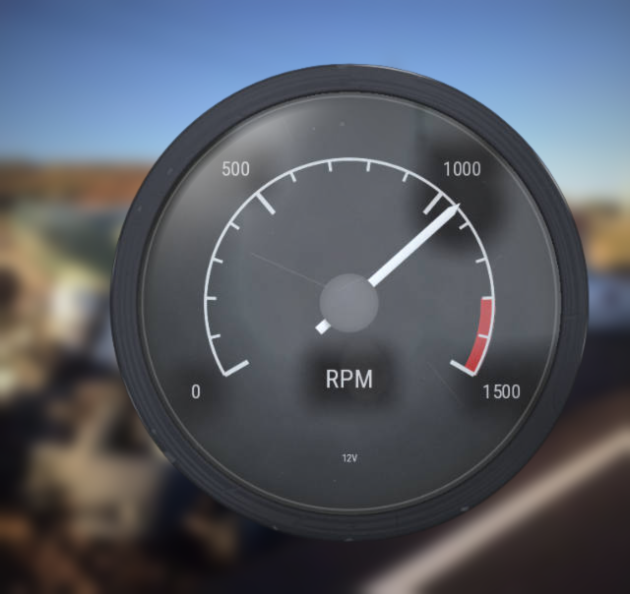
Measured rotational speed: 1050 (rpm)
